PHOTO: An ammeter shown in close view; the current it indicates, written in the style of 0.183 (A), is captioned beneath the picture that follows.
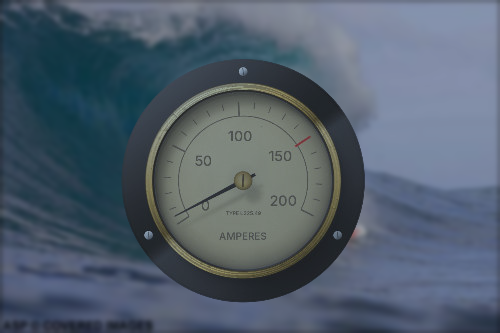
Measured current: 5 (A)
